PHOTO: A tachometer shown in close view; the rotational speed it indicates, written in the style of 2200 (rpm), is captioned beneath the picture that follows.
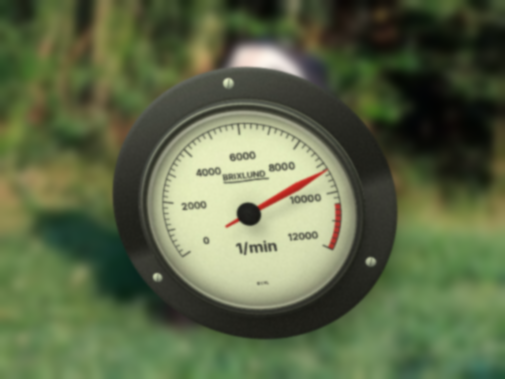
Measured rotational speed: 9200 (rpm)
